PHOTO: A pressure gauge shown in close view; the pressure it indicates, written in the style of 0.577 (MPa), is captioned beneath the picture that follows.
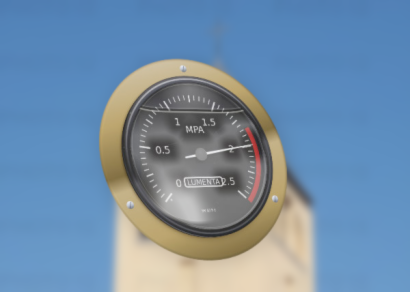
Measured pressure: 2 (MPa)
